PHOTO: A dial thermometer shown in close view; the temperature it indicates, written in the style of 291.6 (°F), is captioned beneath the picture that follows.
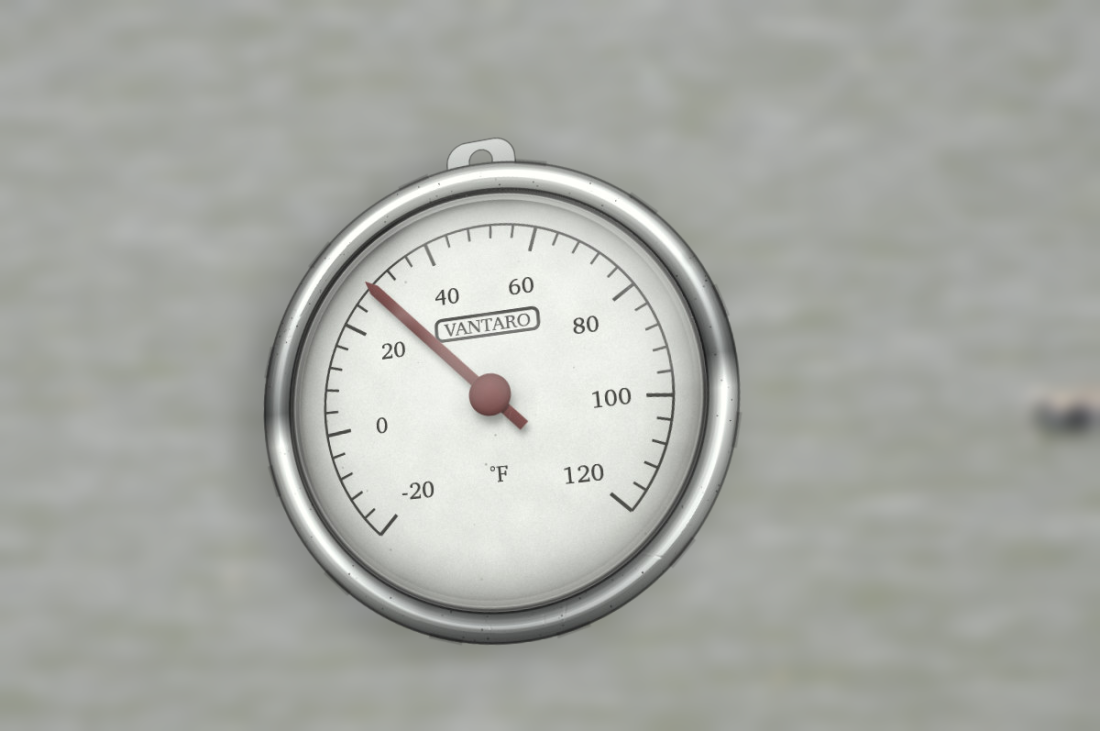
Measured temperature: 28 (°F)
